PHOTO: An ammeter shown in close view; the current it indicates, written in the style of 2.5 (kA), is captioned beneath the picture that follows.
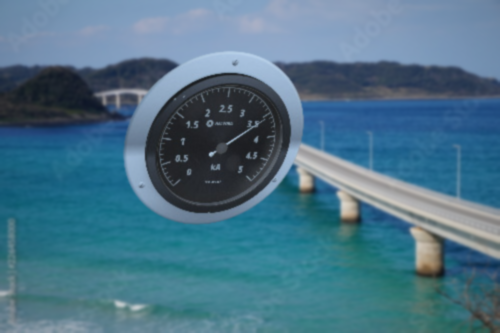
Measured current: 3.5 (kA)
